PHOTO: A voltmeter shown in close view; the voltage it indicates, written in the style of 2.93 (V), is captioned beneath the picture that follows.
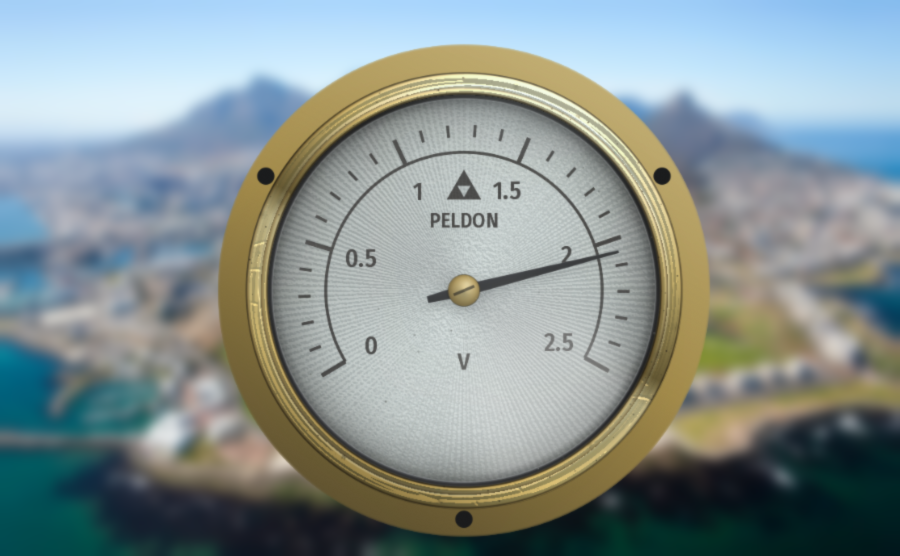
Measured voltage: 2.05 (V)
